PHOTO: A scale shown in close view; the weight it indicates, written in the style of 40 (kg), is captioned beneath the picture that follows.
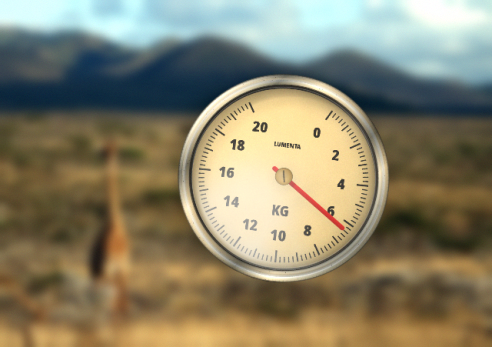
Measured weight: 6.4 (kg)
